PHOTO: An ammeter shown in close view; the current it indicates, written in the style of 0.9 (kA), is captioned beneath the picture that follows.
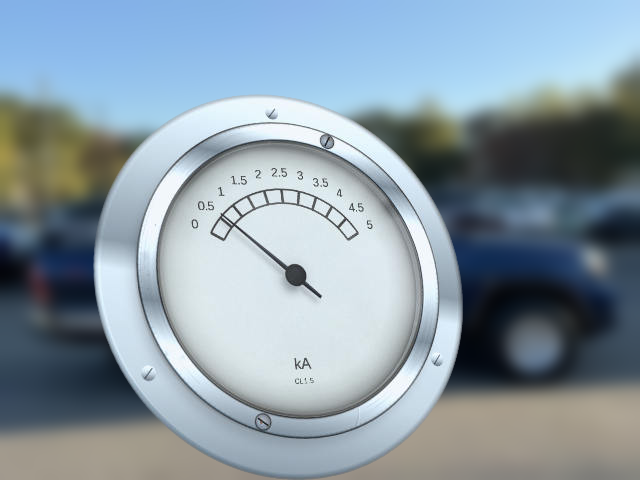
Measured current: 0.5 (kA)
